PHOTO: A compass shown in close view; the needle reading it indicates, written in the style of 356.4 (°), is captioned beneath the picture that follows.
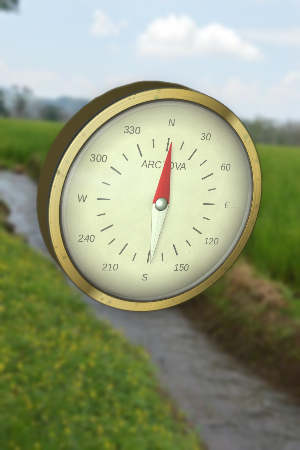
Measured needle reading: 0 (°)
